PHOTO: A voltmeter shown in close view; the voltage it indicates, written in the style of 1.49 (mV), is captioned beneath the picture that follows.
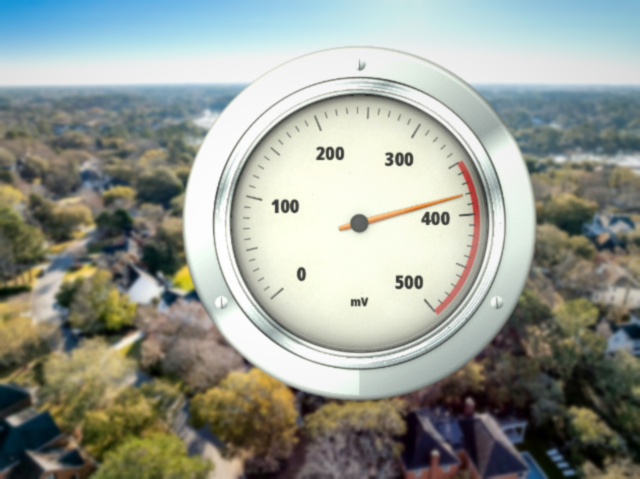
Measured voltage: 380 (mV)
